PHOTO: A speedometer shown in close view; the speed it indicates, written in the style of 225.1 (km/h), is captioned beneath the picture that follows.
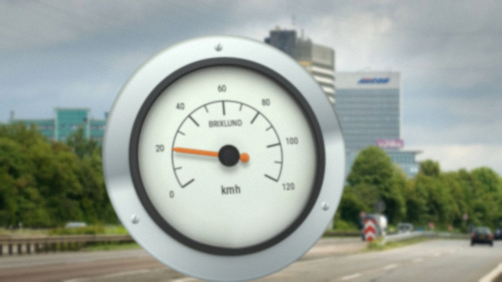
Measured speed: 20 (km/h)
